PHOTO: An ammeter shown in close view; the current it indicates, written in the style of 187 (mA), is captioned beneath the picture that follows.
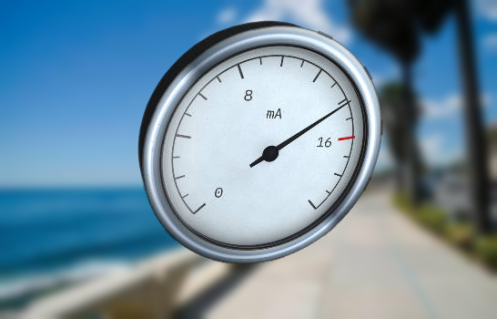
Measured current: 14 (mA)
